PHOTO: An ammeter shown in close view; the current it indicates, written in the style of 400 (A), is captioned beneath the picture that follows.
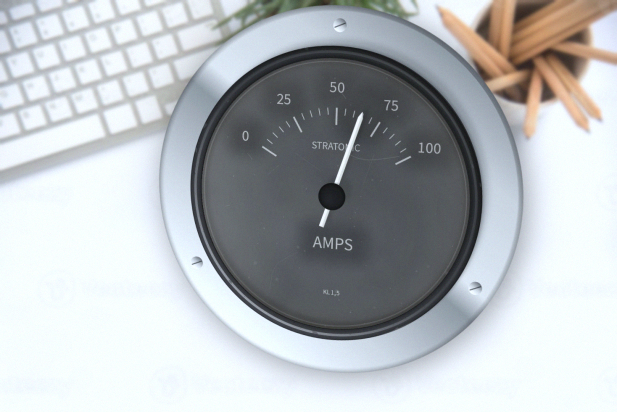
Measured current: 65 (A)
